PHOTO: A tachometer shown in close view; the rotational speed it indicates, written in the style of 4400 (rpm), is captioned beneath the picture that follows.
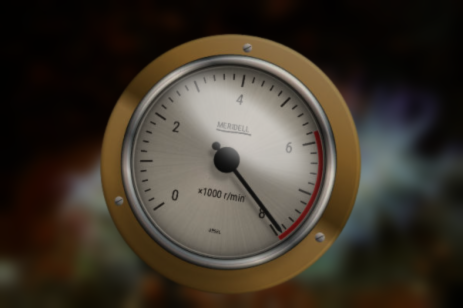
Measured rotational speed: 7900 (rpm)
